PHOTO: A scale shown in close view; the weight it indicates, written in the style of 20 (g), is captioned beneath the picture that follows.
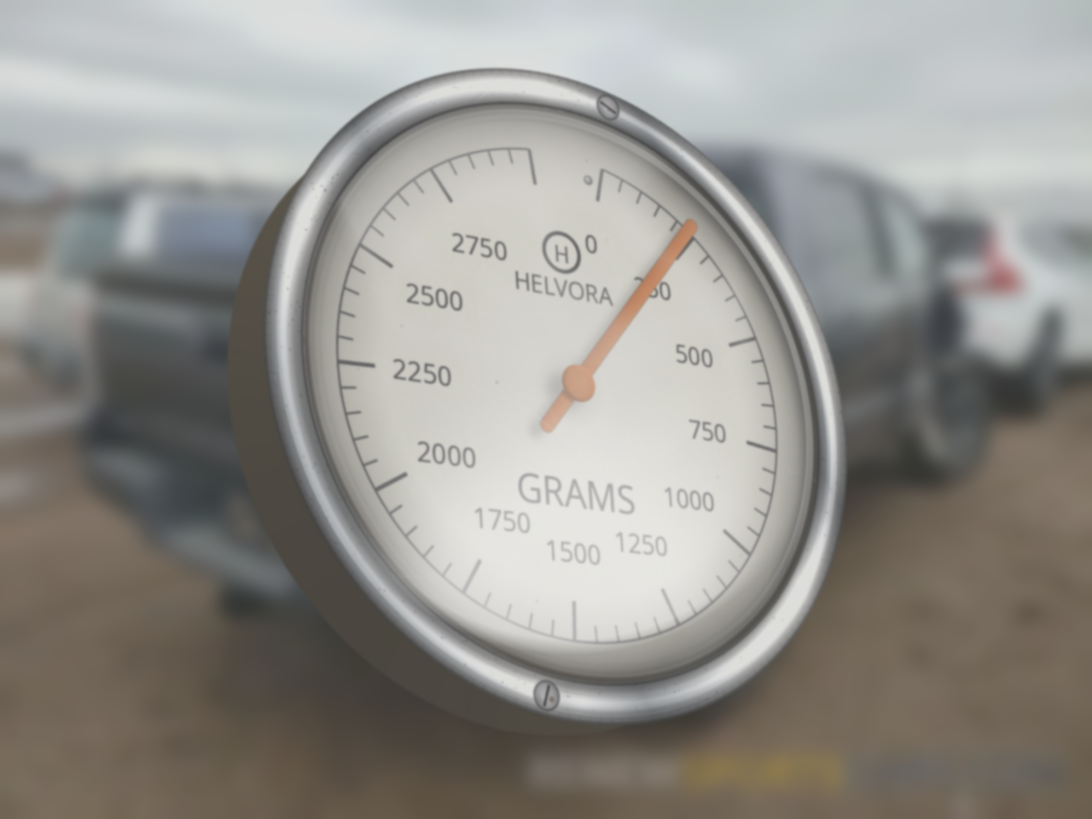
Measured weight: 225 (g)
